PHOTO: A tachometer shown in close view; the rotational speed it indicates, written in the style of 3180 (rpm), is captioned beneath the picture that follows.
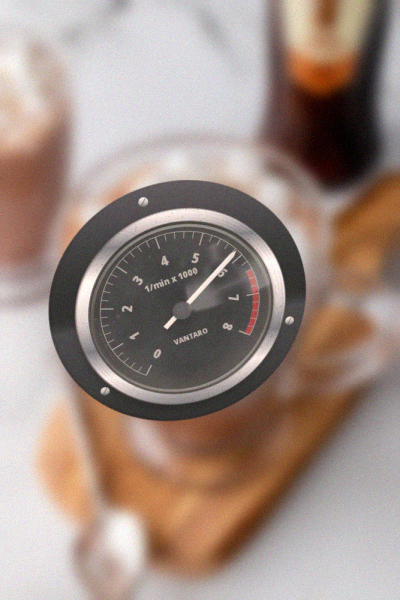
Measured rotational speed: 5800 (rpm)
